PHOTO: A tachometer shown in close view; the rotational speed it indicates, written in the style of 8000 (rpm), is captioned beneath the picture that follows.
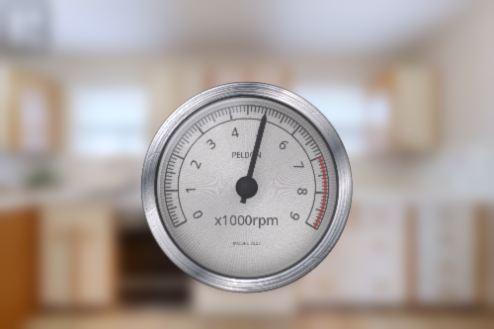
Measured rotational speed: 5000 (rpm)
